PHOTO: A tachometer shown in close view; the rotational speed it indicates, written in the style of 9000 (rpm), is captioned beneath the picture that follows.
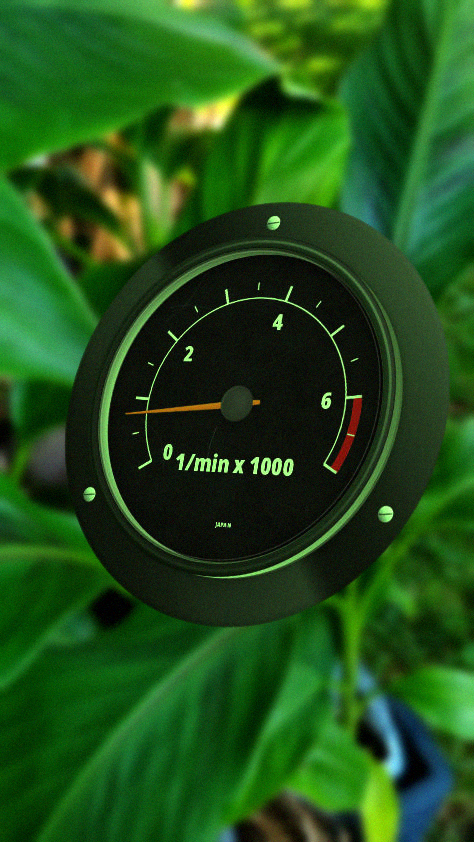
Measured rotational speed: 750 (rpm)
